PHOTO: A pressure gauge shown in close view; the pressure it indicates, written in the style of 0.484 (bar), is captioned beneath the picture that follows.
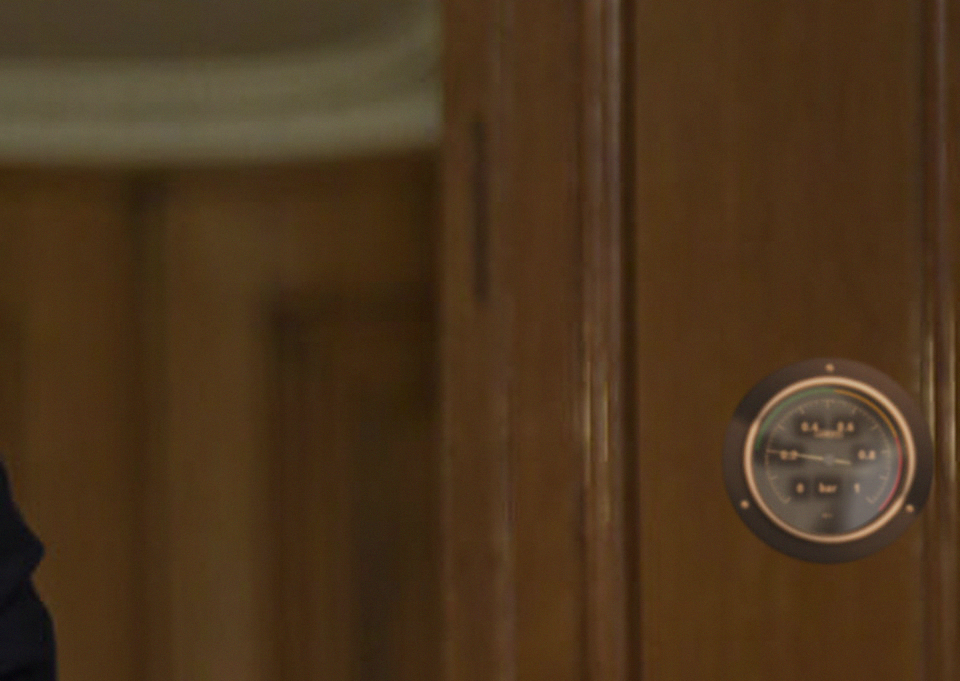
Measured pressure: 0.2 (bar)
